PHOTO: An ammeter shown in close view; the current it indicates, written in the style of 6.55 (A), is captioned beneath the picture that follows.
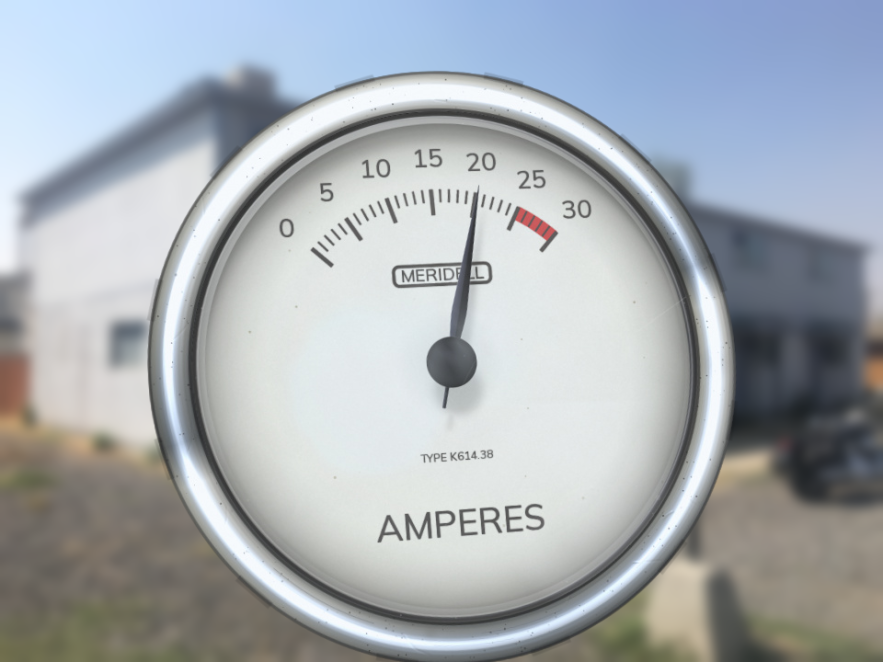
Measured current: 20 (A)
